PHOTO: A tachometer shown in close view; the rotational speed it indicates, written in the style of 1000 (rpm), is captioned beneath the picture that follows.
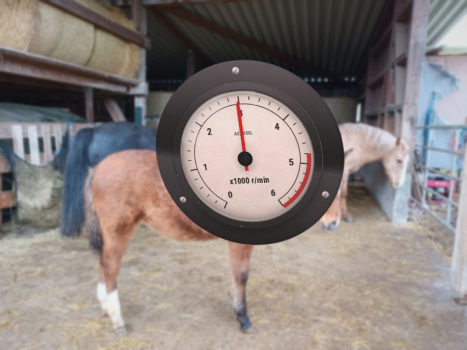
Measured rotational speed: 3000 (rpm)
